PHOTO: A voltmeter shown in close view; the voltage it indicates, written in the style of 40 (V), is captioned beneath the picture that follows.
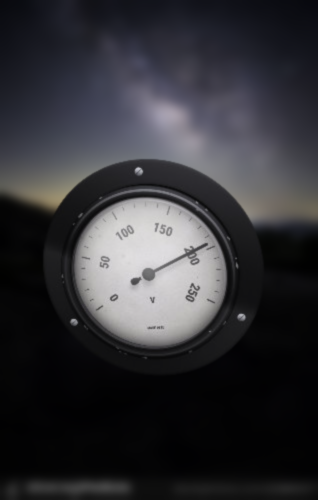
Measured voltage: 195 (V)
